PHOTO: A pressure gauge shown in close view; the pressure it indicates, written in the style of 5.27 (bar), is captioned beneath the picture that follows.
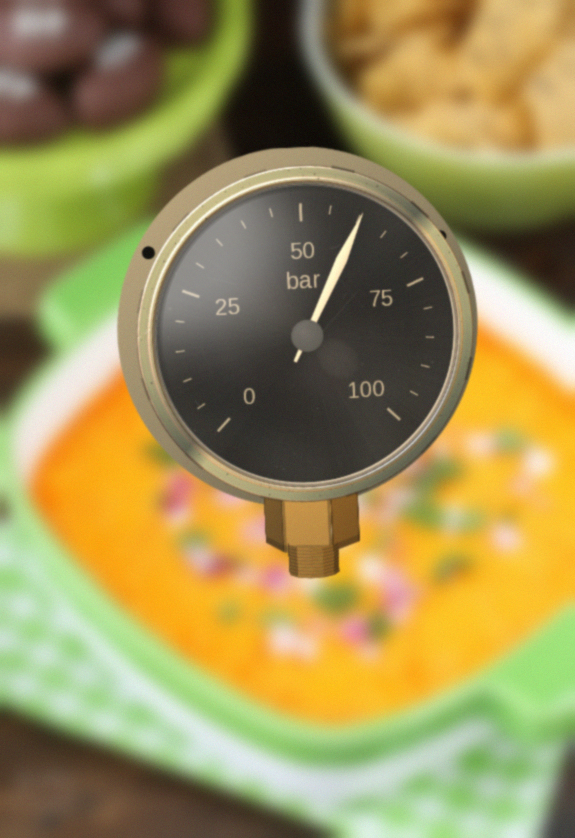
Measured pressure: 60 (bar)
